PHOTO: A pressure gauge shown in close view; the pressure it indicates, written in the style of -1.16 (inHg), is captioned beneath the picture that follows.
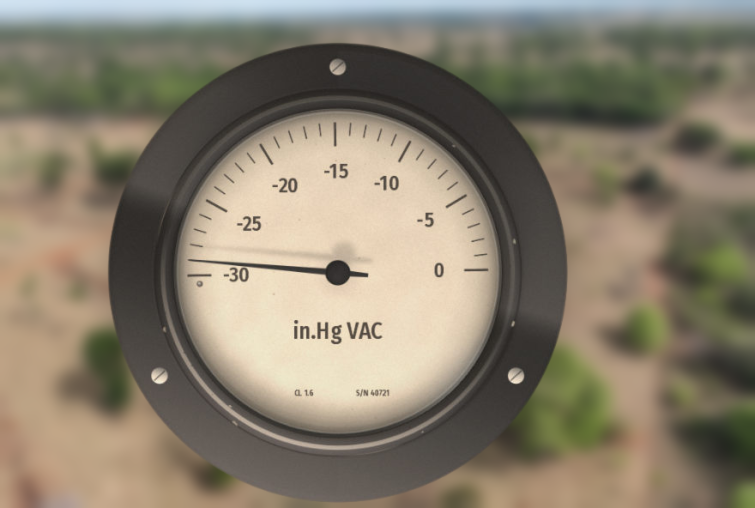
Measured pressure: -29 (inHg)
